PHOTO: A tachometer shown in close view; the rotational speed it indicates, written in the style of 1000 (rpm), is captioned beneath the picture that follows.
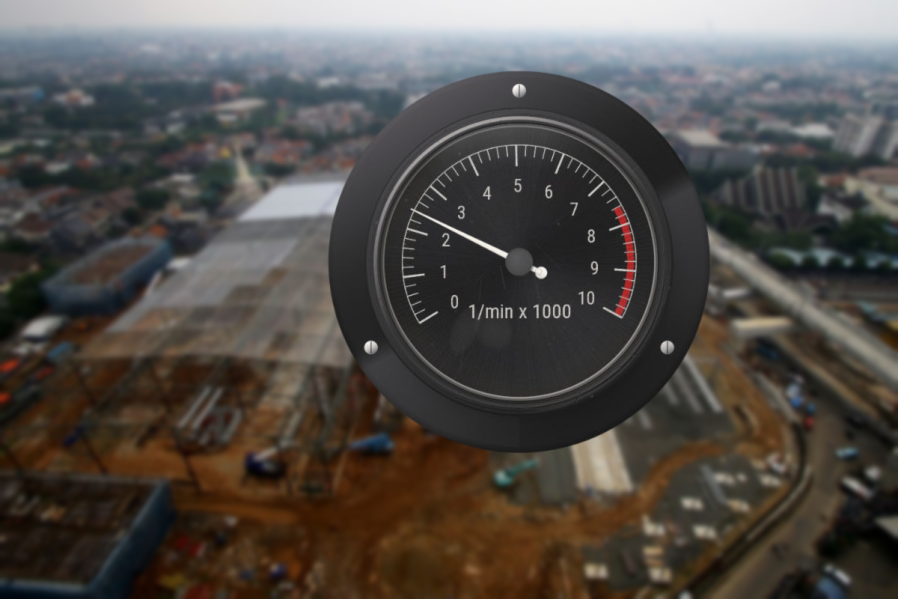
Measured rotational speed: 2400 (rpm)
